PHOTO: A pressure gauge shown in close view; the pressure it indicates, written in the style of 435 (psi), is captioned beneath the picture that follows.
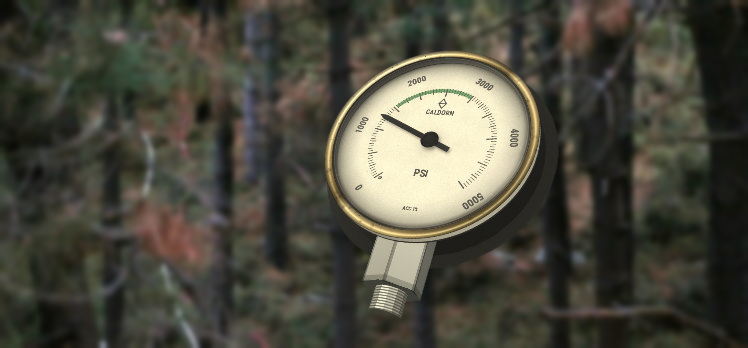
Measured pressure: 1250 (psi)
